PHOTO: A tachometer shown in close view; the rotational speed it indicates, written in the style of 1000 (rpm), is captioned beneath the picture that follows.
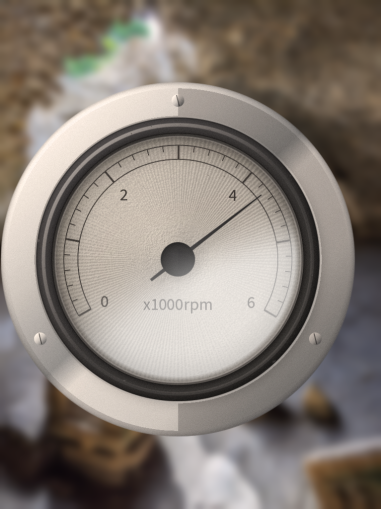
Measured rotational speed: 4300 (rpm)
